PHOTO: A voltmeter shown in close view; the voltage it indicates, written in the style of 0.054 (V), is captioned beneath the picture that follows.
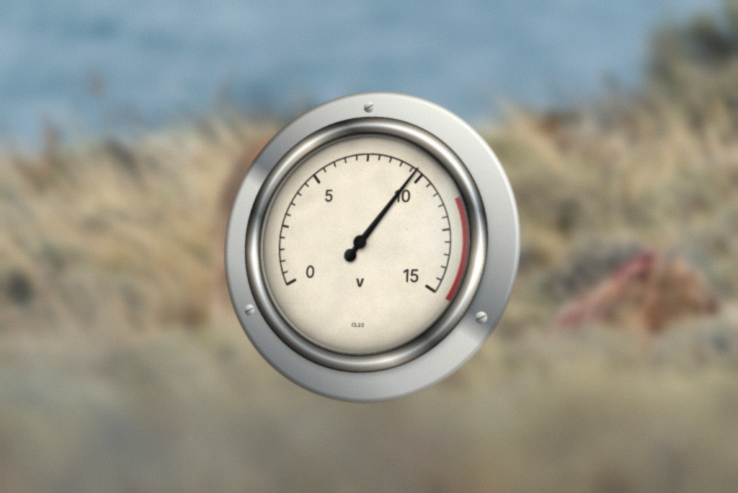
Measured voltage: 9.75 (V)
